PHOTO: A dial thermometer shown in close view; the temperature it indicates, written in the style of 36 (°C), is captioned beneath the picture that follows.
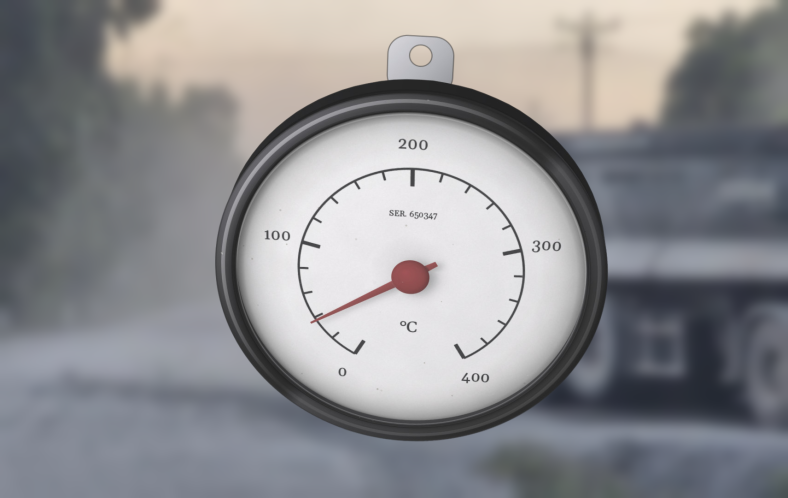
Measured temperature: 40 (°C)
